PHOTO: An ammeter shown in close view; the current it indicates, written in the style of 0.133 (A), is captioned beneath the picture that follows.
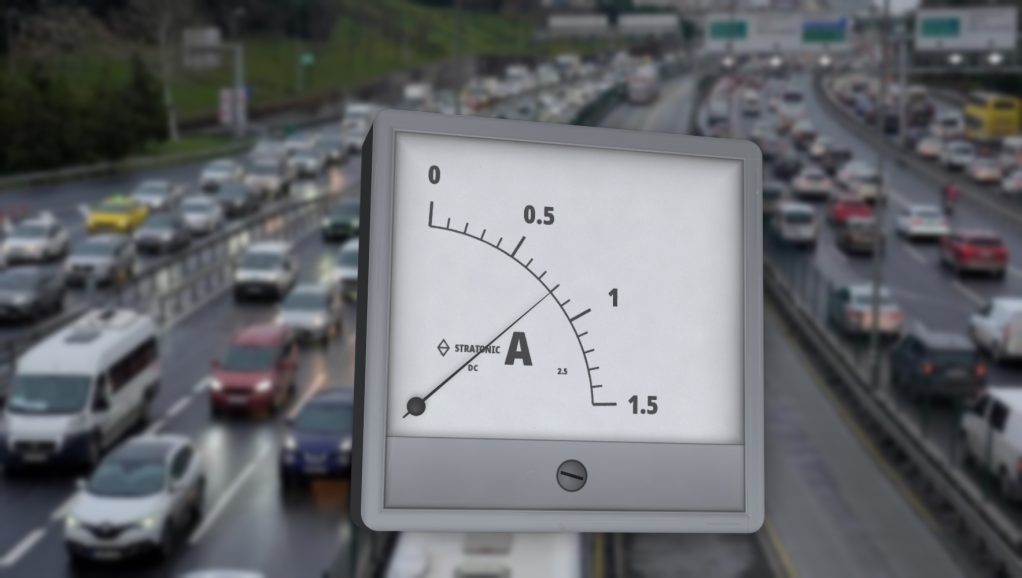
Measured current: 0.8 (A)
